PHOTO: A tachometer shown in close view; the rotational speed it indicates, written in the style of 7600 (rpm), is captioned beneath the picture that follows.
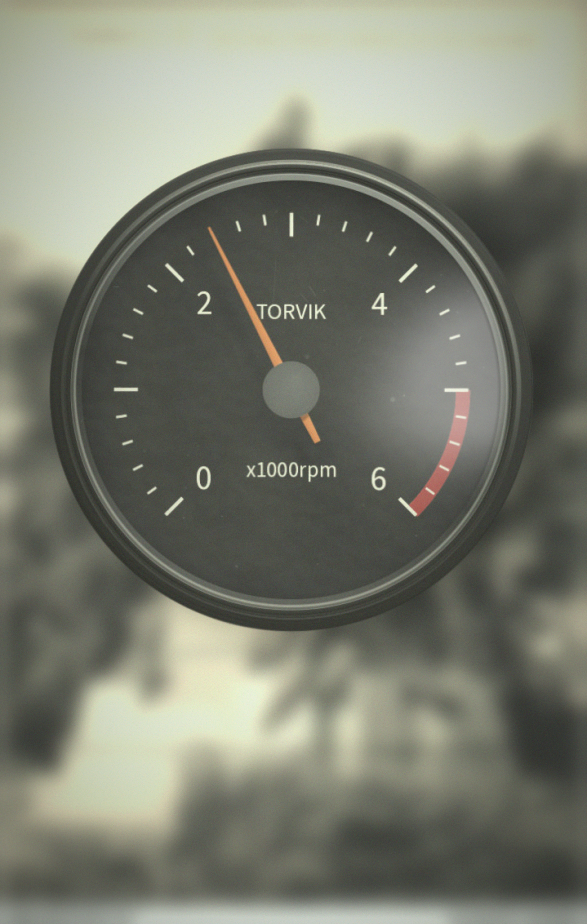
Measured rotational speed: 2400 (rpm)
